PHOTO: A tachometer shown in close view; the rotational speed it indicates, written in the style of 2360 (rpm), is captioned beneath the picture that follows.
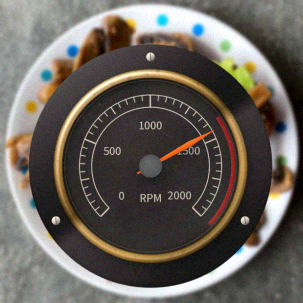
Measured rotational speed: 1450 (rpm)
